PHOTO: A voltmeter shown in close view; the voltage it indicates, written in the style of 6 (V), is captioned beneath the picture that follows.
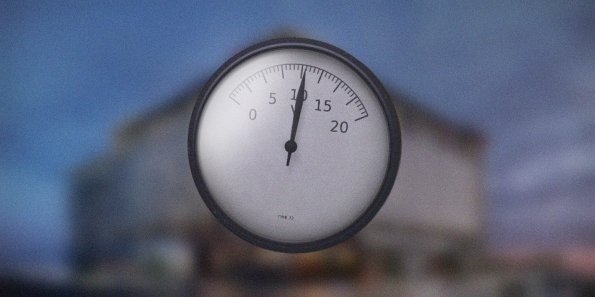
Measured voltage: 10.5 (V)
